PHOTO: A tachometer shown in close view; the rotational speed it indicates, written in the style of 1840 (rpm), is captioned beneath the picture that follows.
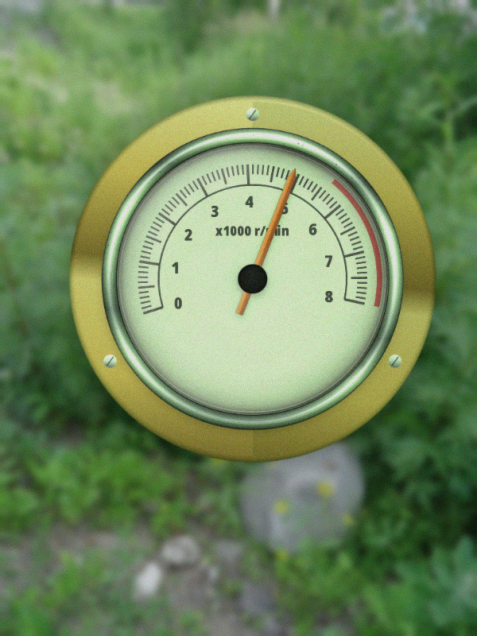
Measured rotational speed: 4900 (rpm)
